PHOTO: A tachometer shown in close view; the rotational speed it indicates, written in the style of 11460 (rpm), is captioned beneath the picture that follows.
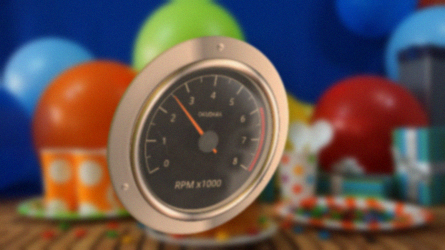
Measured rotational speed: 2500 (rpm)
